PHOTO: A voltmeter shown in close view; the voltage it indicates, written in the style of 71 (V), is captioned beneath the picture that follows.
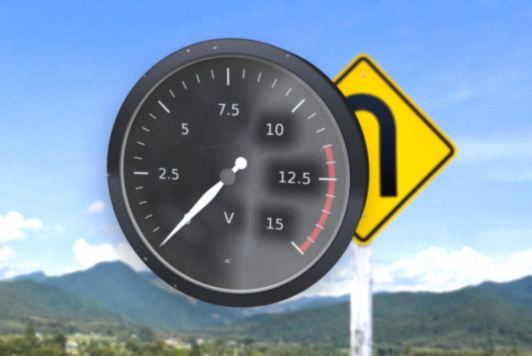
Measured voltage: 0 (V)
